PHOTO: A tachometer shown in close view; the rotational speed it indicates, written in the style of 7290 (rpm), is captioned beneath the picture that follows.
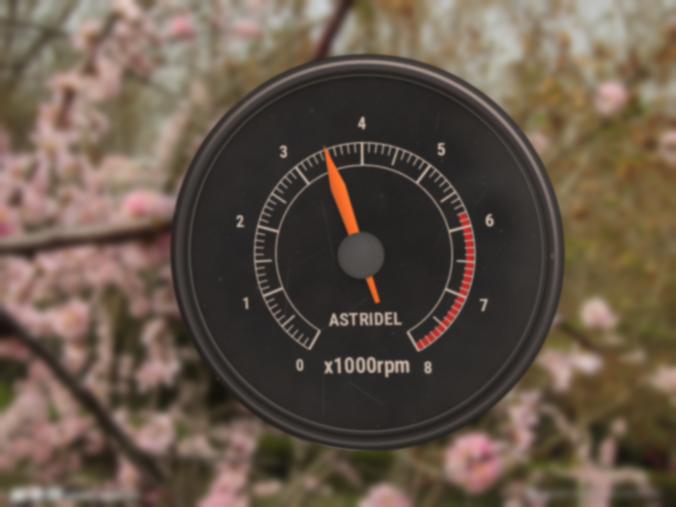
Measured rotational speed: 3500 (rpm)
